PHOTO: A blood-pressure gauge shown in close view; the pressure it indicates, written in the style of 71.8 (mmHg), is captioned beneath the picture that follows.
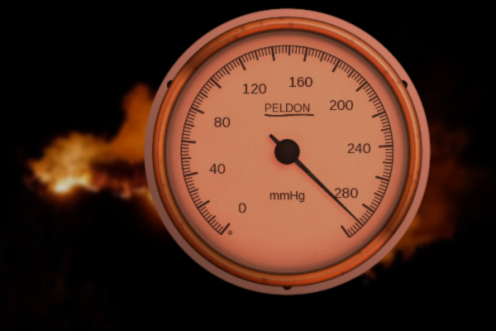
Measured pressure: 290 (mmHg)
